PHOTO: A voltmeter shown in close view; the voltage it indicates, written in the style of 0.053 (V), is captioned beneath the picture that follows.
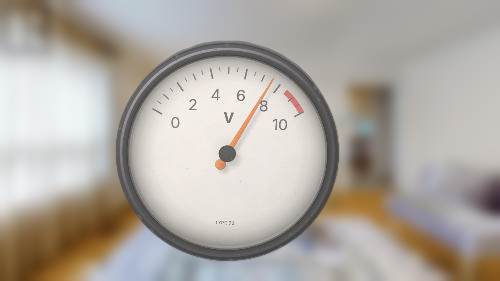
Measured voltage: 7.5 (V)
